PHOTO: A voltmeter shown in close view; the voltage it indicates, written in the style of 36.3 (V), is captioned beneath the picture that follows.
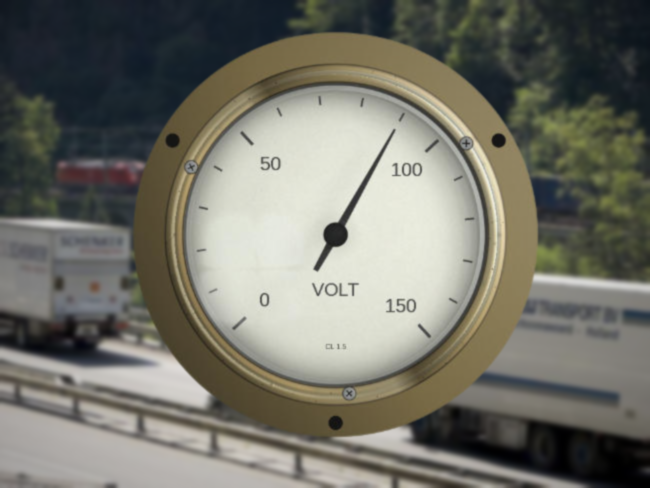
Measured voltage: 90 (V)
